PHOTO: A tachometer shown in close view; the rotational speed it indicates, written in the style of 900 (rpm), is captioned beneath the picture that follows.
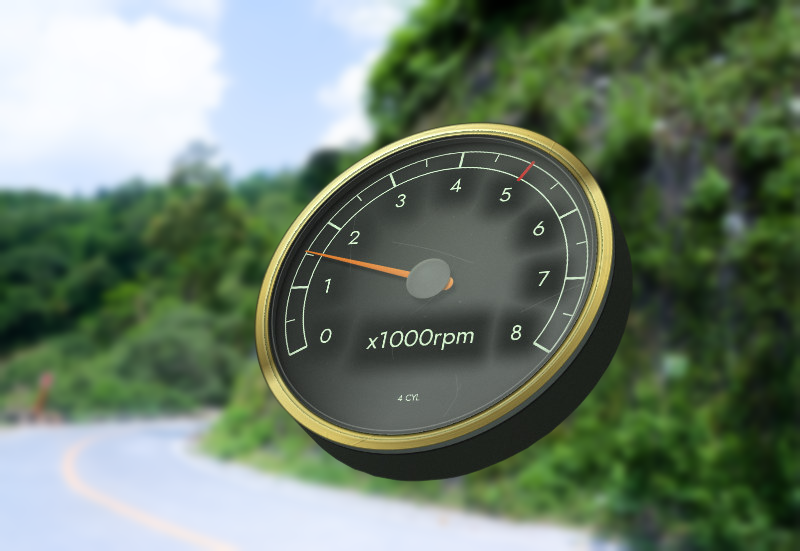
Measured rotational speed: 1500 (rpm)
